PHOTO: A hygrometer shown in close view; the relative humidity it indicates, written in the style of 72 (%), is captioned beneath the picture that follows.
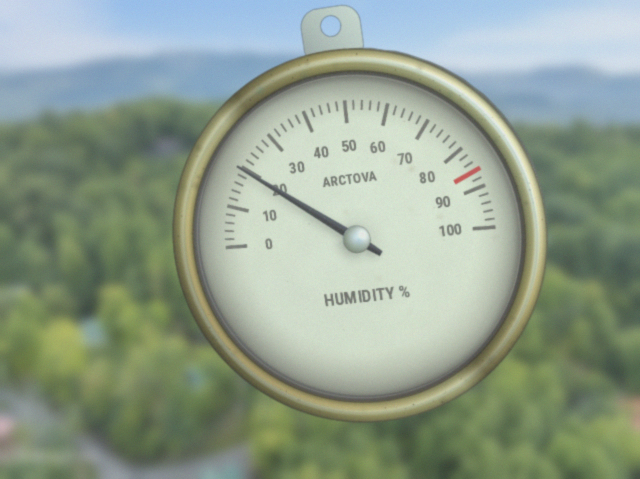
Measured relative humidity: 20 (%)
